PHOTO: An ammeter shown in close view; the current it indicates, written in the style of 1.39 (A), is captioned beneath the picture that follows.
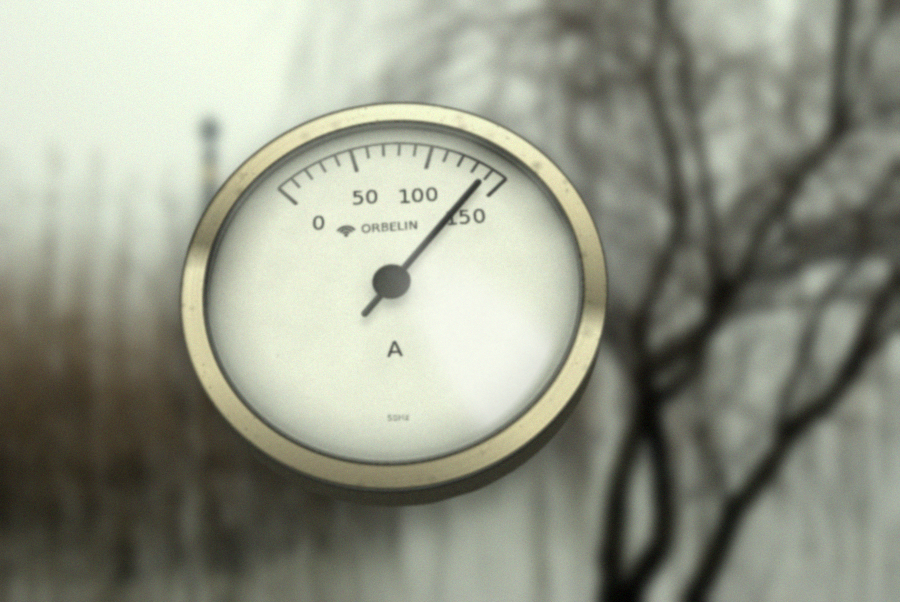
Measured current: 140 (A)
